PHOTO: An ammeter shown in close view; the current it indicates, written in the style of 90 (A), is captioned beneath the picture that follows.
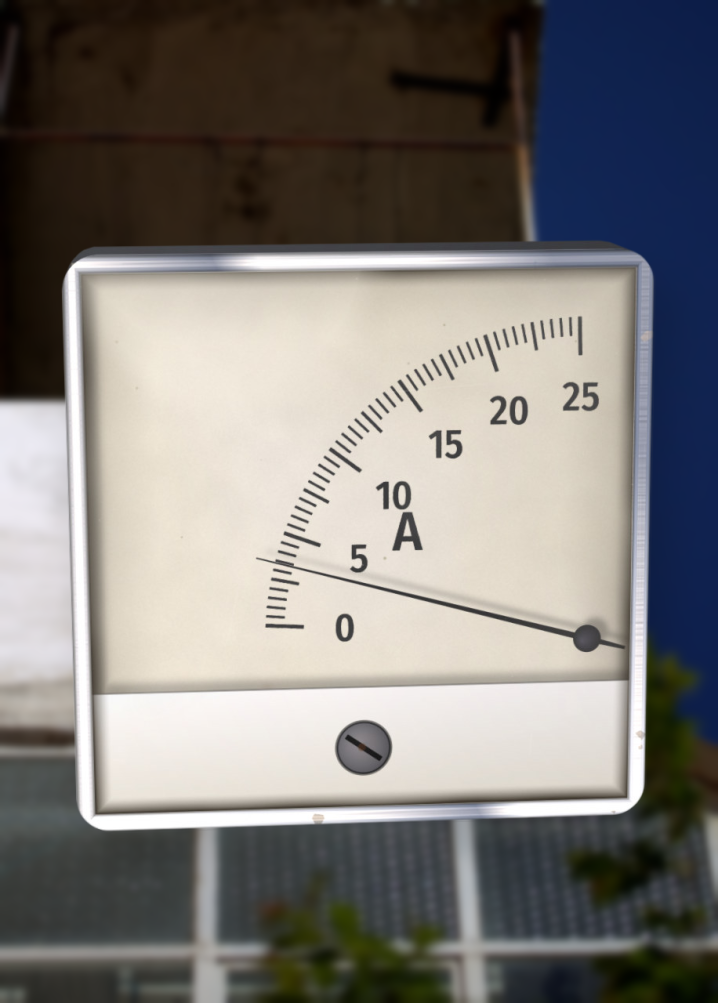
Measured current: 3.5 (A)
